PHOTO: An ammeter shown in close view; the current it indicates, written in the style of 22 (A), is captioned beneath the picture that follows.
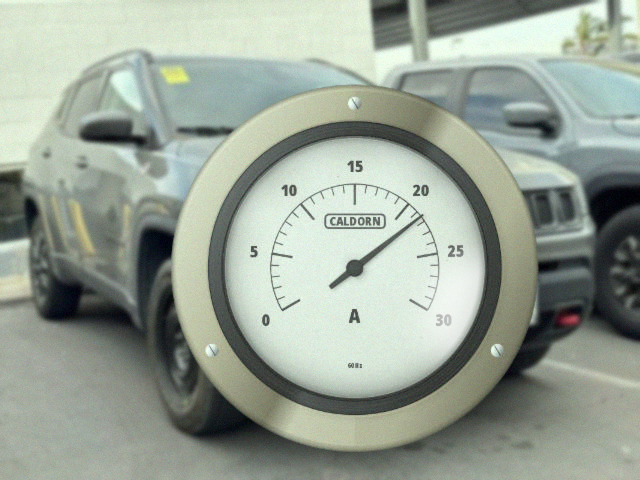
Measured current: 21.5 (A)
